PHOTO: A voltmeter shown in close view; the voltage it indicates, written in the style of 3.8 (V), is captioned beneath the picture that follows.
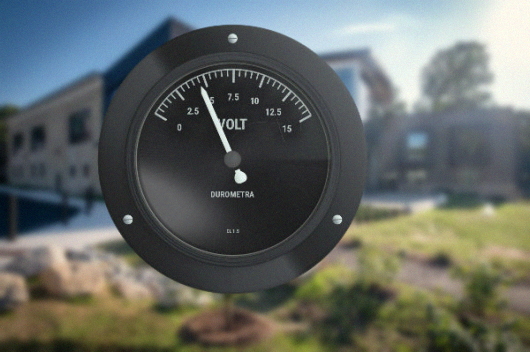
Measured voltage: 4.5 (V)
